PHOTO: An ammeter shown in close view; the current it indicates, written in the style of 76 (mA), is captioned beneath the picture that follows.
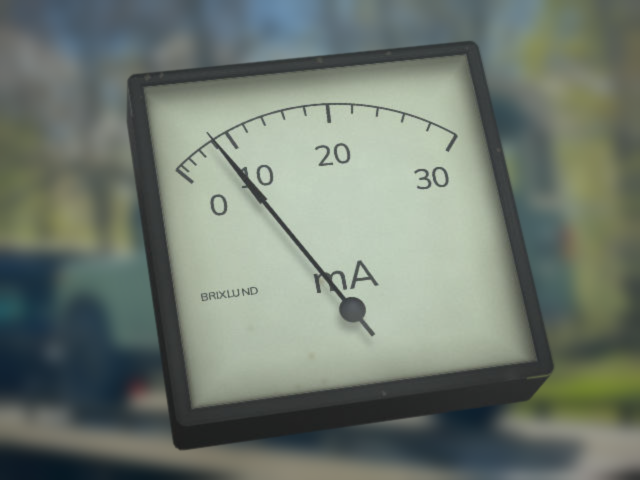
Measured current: 8 (mA)
